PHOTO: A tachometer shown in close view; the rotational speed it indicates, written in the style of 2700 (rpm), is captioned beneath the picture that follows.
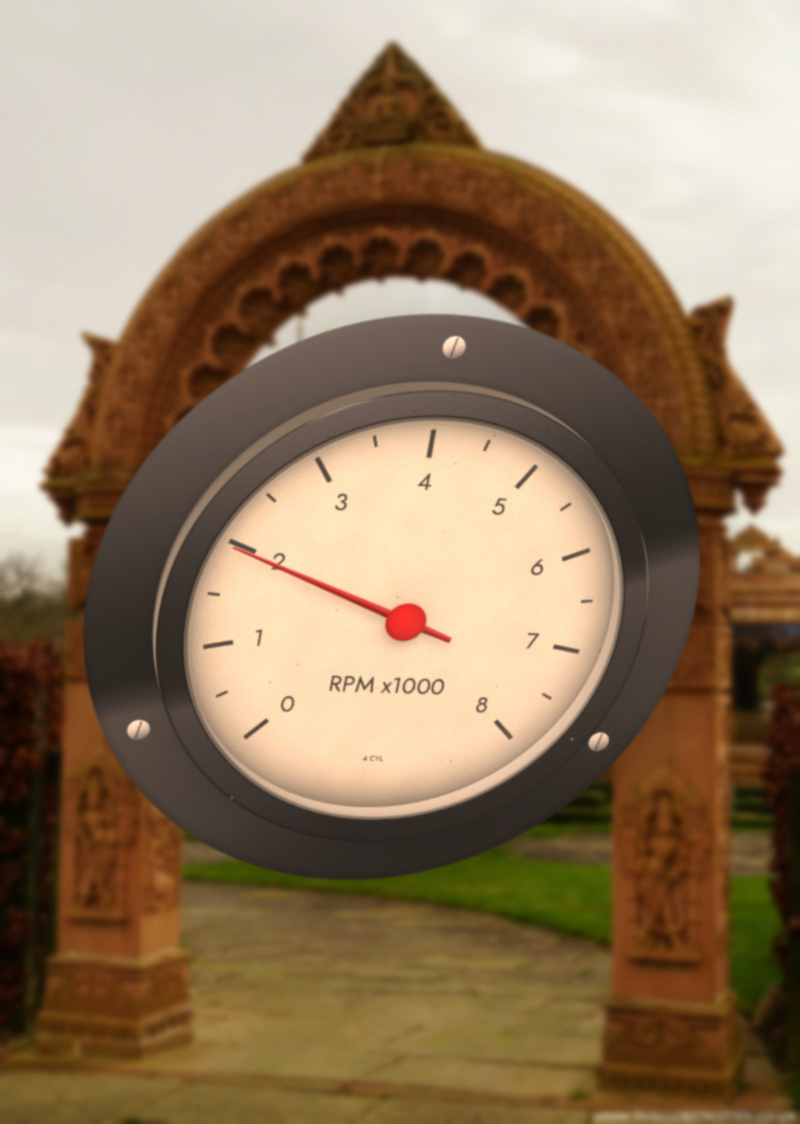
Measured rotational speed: 2000 (rpm)
